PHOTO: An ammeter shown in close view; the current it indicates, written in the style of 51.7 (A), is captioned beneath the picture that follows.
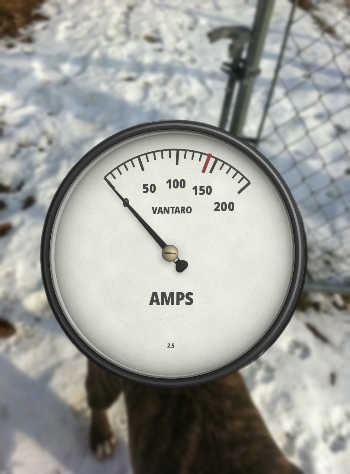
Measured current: 0 (A)
